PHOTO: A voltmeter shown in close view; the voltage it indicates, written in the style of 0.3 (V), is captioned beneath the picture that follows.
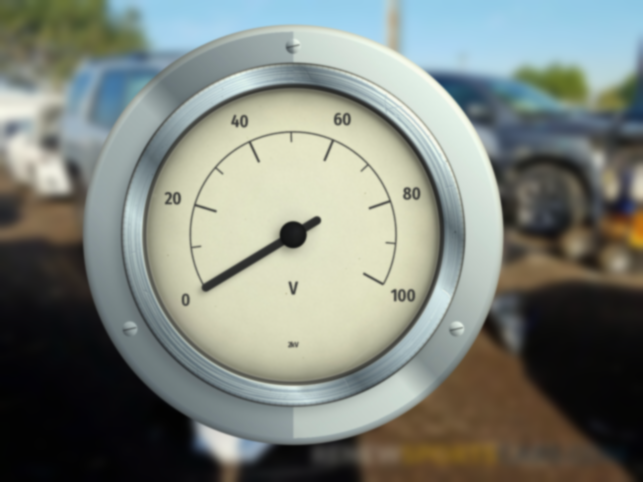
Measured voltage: 0 (V)
